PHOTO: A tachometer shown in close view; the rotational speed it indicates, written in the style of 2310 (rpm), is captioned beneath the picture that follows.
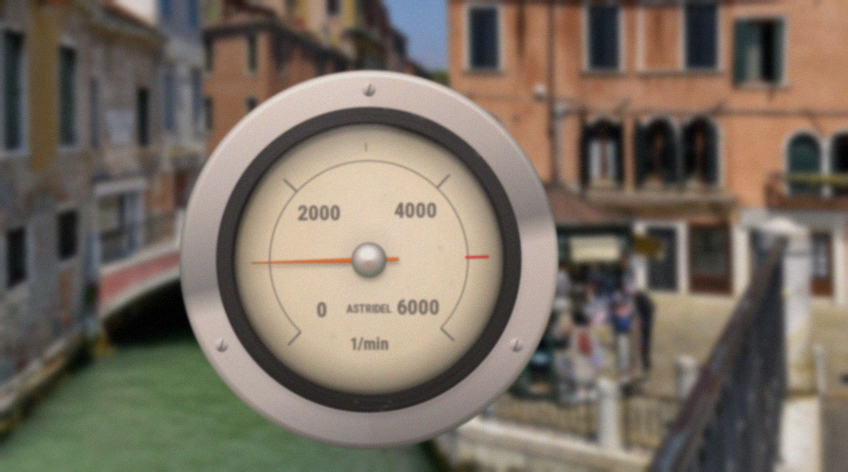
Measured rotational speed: 1000 (rpm)
